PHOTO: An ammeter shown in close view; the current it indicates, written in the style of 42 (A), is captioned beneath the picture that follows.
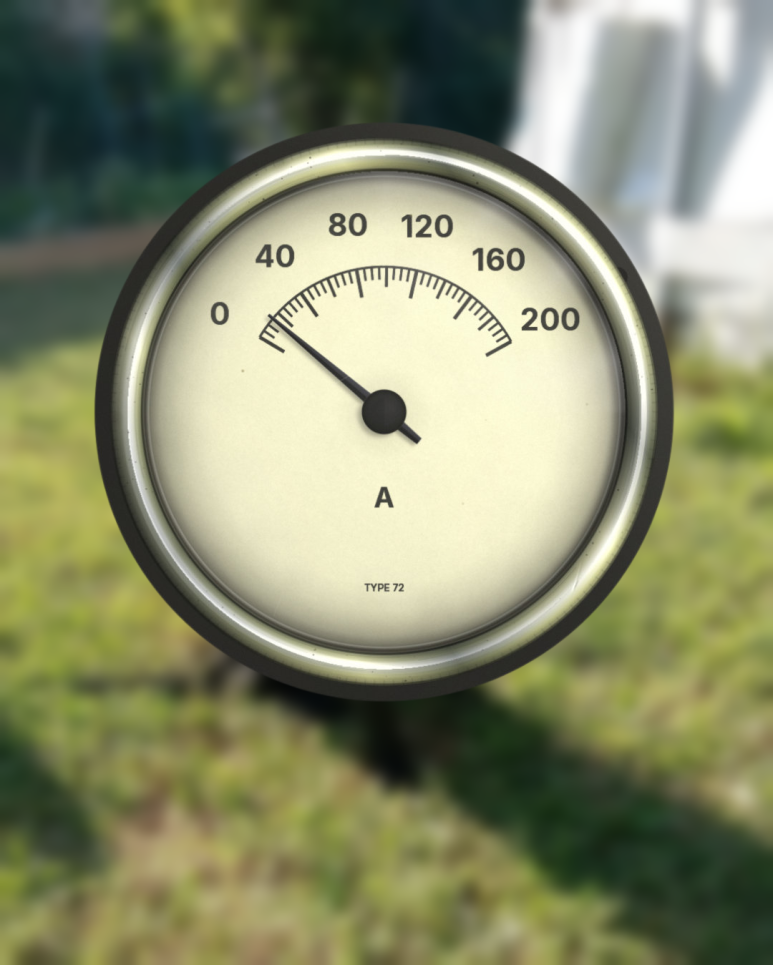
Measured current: 15 (A)
